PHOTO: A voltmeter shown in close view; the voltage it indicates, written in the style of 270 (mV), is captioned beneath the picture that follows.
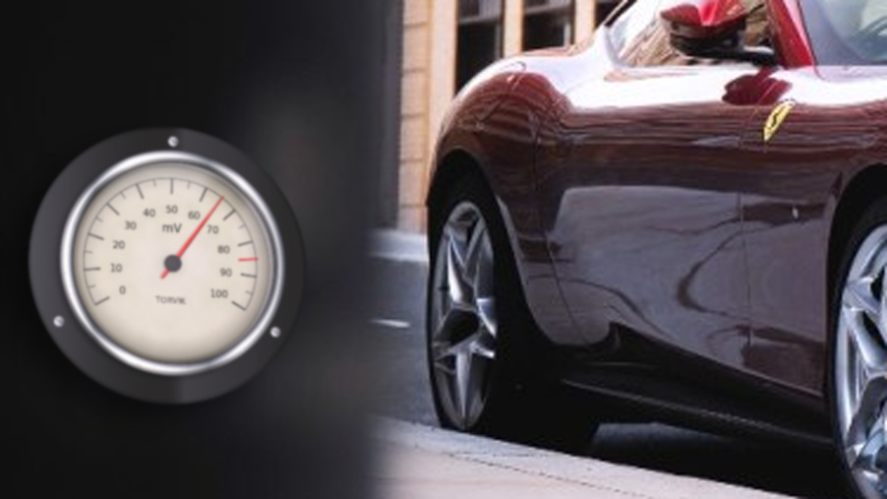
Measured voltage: 65 (mV)
